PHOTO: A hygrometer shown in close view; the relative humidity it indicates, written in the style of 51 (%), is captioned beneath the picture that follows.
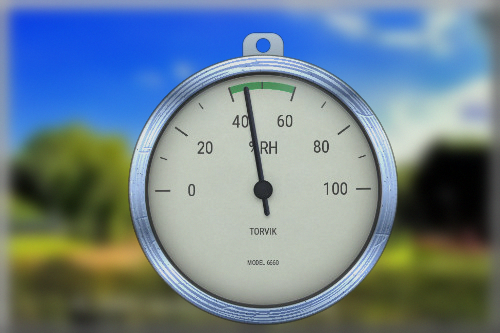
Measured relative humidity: 45 (%)
